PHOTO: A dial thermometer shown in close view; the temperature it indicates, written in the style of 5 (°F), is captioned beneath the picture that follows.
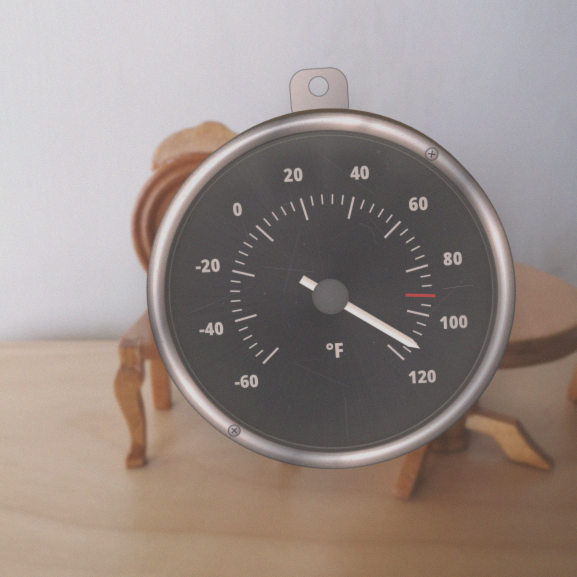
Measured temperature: 112 (°F)
